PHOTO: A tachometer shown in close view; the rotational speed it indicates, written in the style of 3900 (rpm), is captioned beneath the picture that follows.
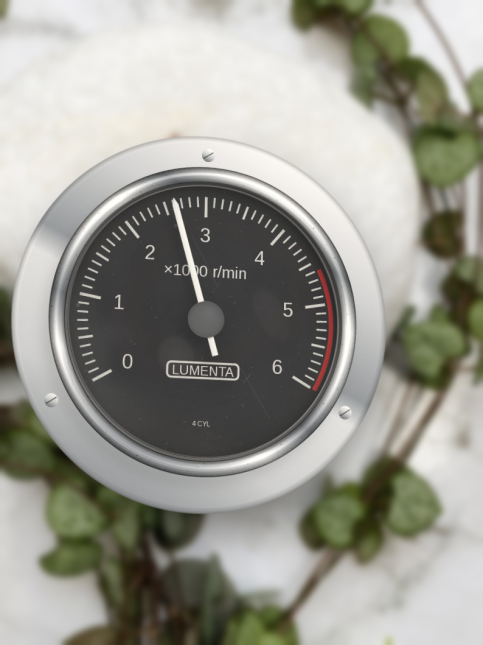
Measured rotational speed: 2600 (rpm)
